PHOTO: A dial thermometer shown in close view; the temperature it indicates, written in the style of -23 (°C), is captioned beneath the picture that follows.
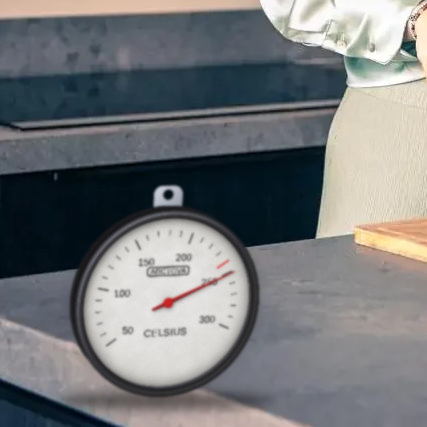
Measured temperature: 250 (°C)
